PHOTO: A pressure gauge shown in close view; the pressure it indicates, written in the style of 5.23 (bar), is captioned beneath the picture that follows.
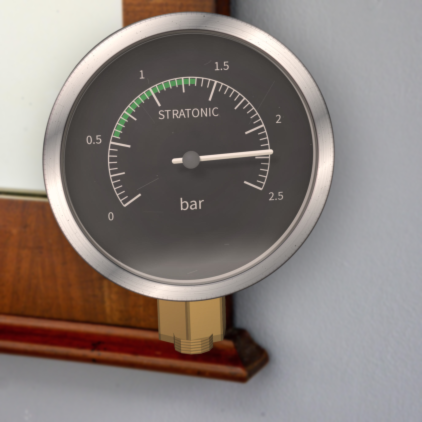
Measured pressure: 2.2 (bar)
